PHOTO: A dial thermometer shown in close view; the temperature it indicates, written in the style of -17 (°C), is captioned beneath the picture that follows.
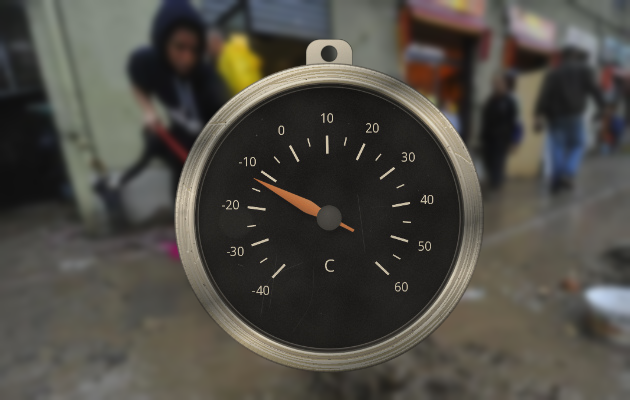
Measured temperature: -12.5 (°C)
